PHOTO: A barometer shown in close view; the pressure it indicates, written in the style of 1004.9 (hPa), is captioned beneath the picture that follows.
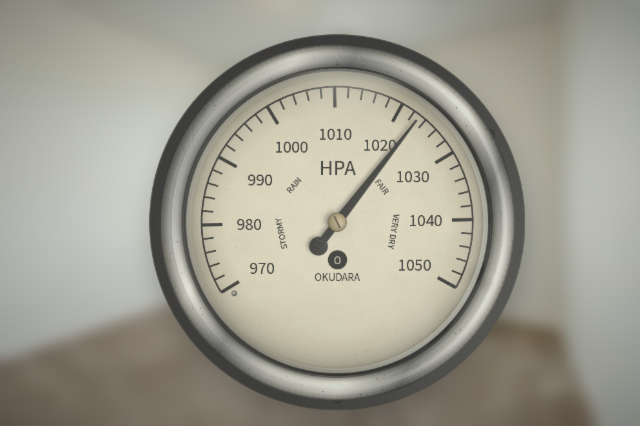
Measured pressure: 1023 (hPa)
